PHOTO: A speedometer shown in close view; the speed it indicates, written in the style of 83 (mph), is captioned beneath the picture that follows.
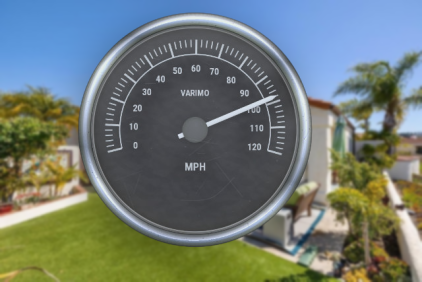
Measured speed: 98 (mph)
